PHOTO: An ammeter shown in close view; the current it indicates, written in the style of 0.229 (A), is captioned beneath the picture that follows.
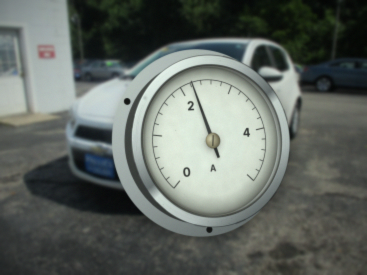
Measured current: 2.2 (A)
